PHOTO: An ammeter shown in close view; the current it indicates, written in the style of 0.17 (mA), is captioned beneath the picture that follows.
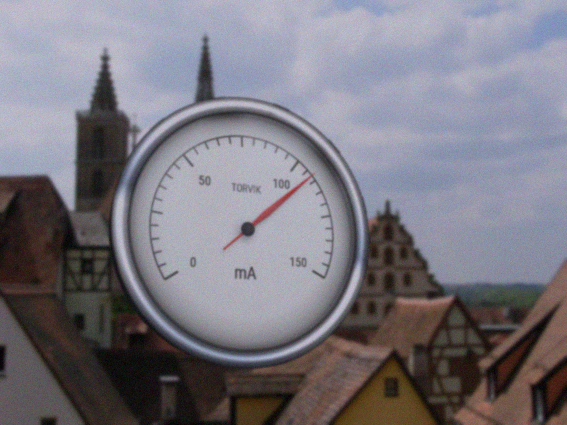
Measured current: 107.5 (mA)
